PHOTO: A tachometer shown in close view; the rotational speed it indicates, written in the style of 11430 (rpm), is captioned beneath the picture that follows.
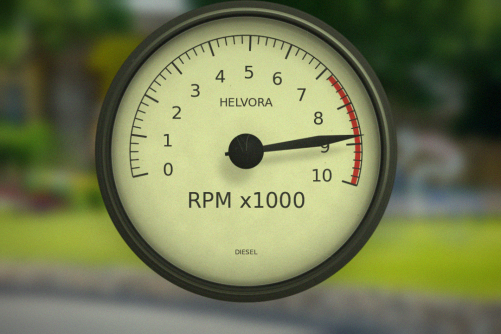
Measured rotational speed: 8800 (rpm)
